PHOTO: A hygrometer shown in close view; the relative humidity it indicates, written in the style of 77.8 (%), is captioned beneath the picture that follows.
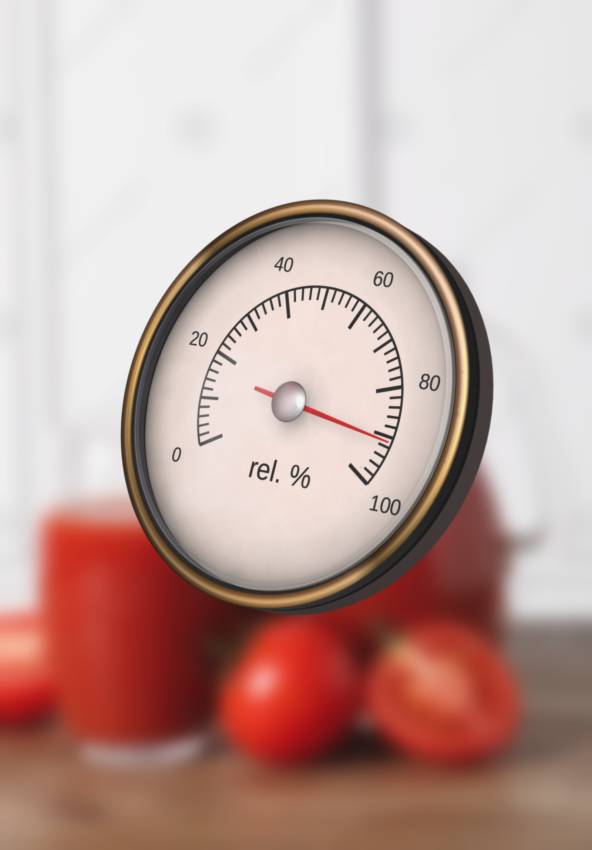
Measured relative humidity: 91 (%)
